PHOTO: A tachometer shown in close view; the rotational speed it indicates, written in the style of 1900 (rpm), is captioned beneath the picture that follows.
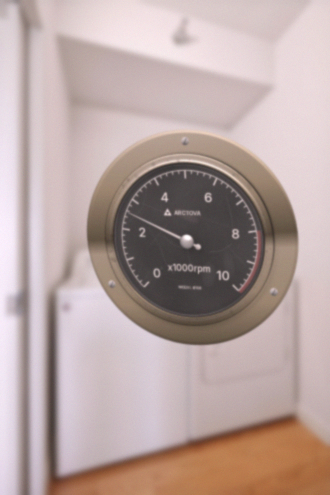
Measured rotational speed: 2600 (rpm)
